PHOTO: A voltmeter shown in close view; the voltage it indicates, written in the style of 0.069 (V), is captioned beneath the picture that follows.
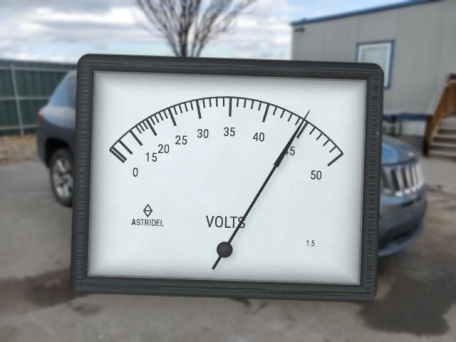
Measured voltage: 44.5 (V)
